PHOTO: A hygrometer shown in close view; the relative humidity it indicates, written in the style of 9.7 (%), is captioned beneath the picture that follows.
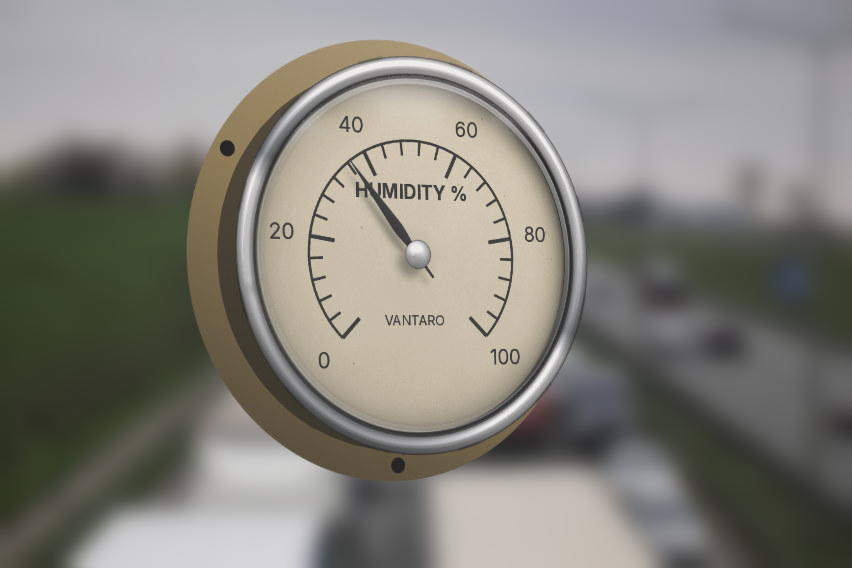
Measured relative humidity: 36 (%)
